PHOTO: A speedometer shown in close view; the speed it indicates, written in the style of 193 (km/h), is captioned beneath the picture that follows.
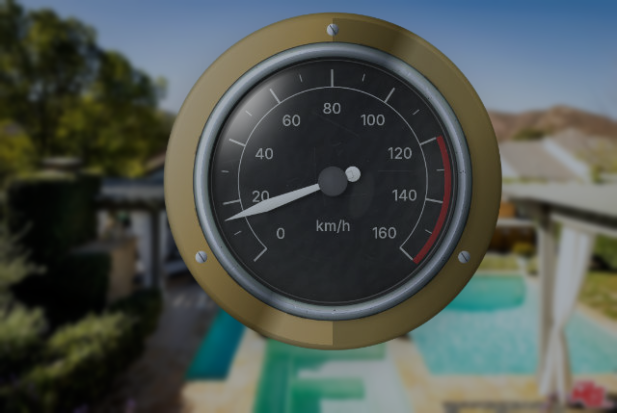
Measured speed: 15 (km/h)
